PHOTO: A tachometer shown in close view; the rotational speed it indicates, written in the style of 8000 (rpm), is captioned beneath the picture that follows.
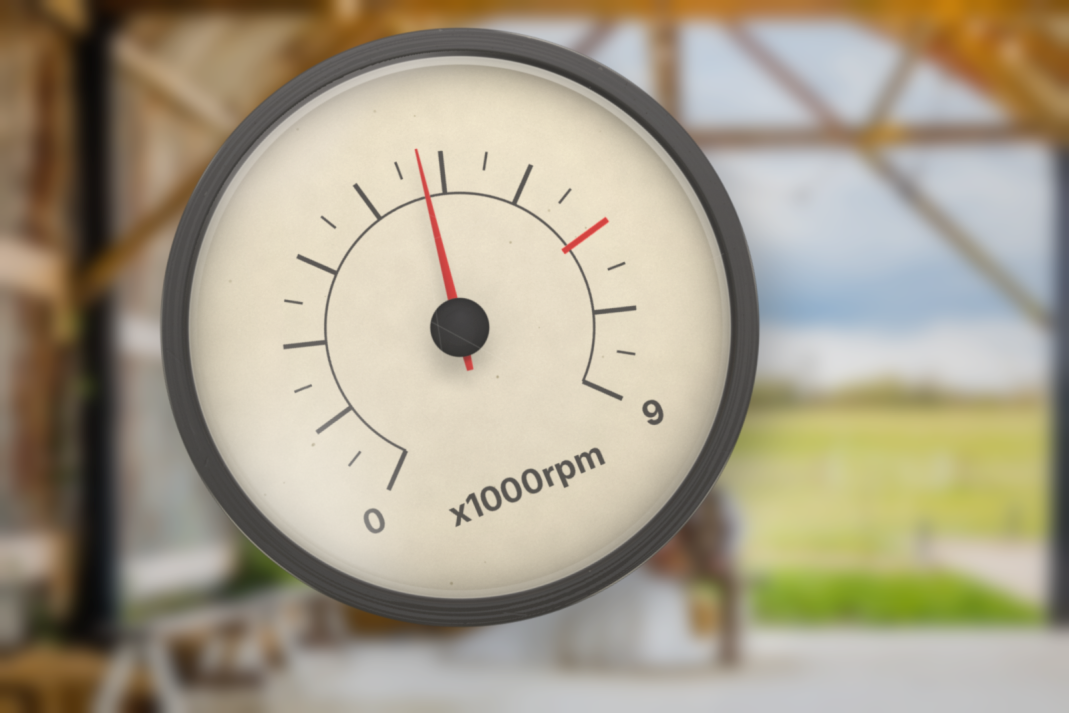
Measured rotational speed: 4750 (rpm)
